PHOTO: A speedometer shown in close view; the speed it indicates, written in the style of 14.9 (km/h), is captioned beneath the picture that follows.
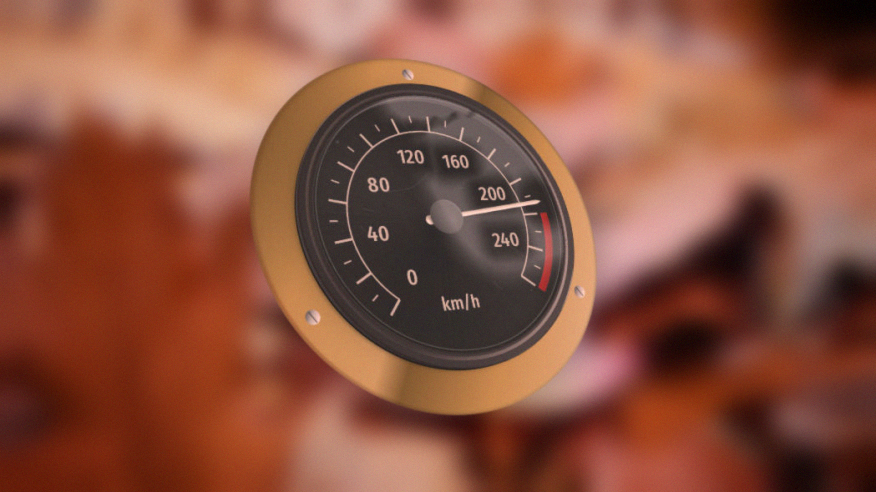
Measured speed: 215 (km/h)
